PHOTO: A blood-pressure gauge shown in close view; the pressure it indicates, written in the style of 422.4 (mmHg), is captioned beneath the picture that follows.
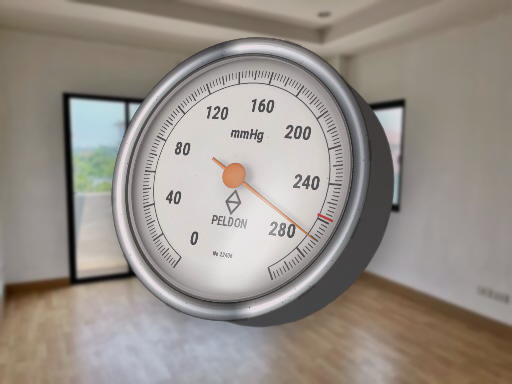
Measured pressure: 270 (mmHg)
